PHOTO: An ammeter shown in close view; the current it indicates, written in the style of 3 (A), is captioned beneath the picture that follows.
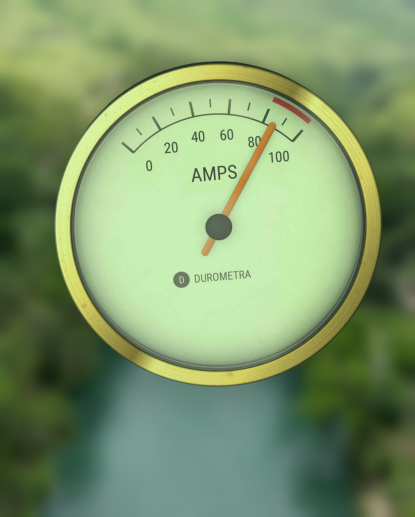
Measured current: 85 (A)
